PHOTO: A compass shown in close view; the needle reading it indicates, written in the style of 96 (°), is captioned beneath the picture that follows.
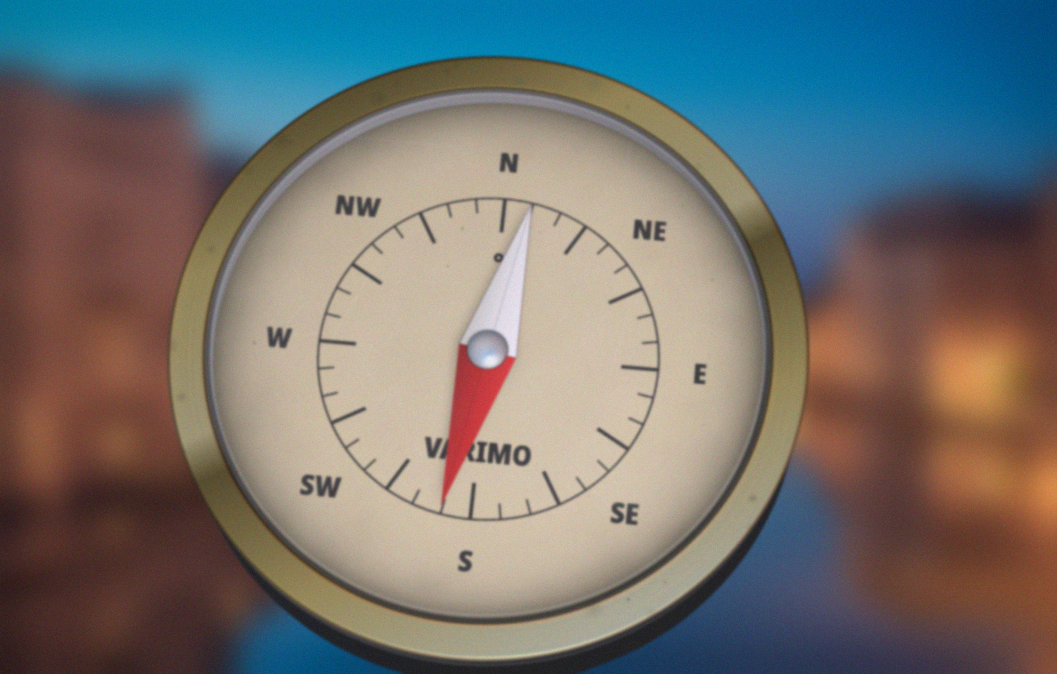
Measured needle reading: 190 (°)
